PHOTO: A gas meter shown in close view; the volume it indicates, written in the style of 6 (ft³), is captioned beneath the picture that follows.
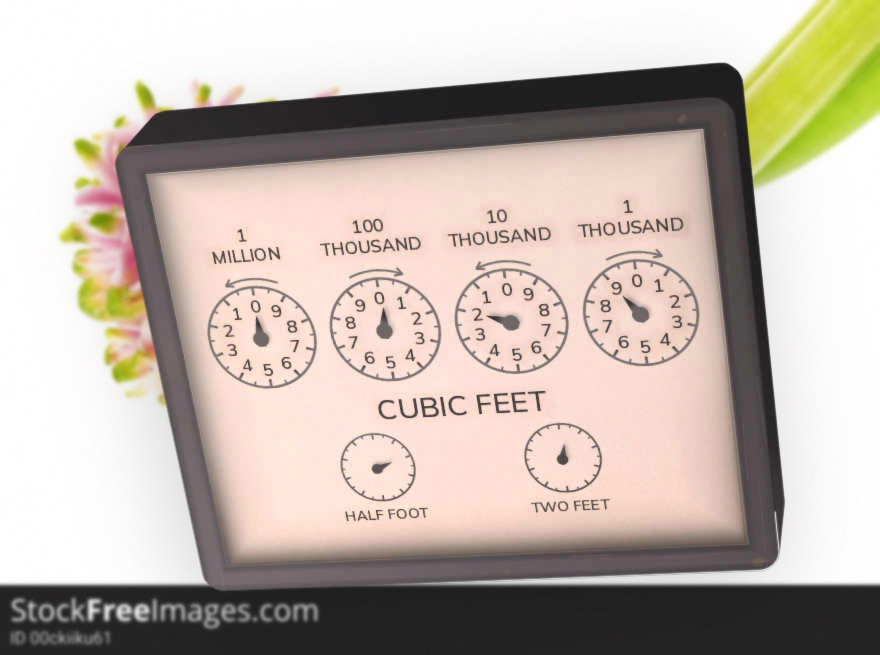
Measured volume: 1900 (ft³)
